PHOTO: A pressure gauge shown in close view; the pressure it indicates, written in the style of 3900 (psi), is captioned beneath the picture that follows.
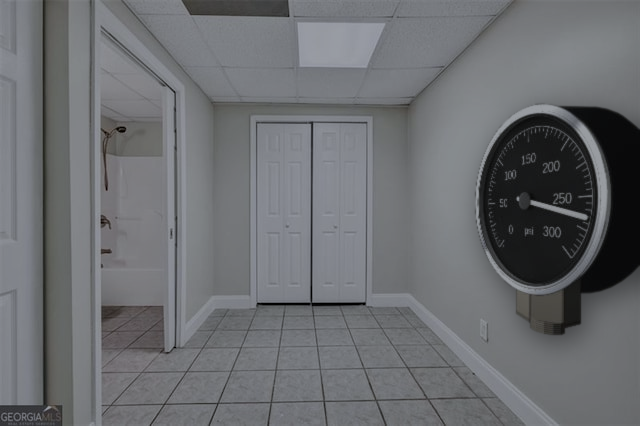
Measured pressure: 265 (psi)
